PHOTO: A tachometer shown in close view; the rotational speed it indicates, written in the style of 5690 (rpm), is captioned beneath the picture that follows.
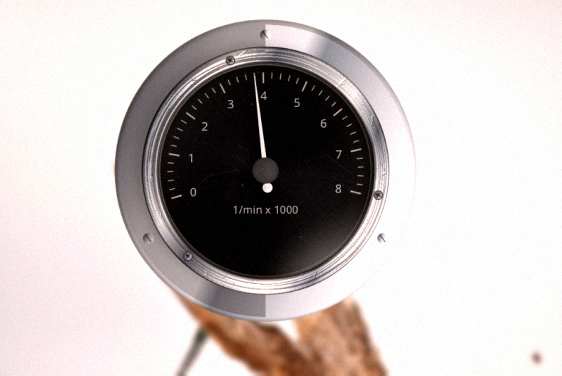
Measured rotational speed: 3800 (rpm)
